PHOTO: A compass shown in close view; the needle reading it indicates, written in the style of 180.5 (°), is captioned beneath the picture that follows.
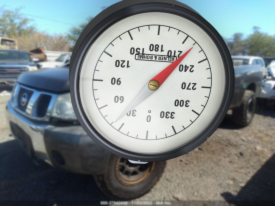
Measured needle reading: 220 (°)
